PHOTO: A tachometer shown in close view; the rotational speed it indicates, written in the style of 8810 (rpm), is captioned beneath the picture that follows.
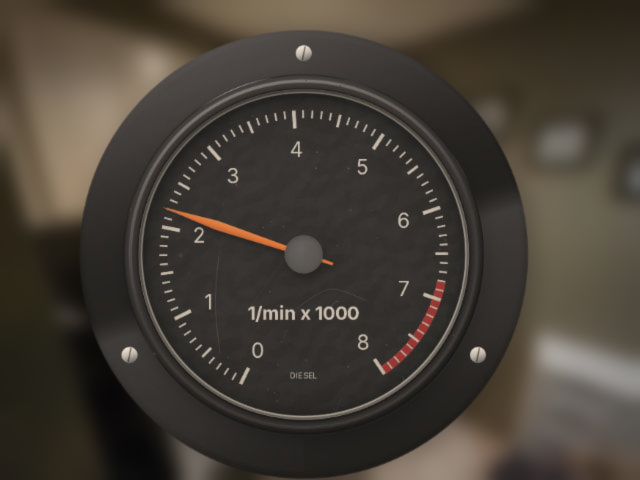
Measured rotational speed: 2200 (rpm)
